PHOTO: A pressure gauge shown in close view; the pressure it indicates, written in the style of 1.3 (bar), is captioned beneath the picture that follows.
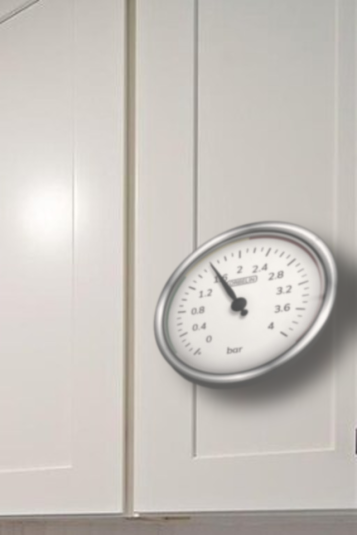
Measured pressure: 1.6 (bar)
